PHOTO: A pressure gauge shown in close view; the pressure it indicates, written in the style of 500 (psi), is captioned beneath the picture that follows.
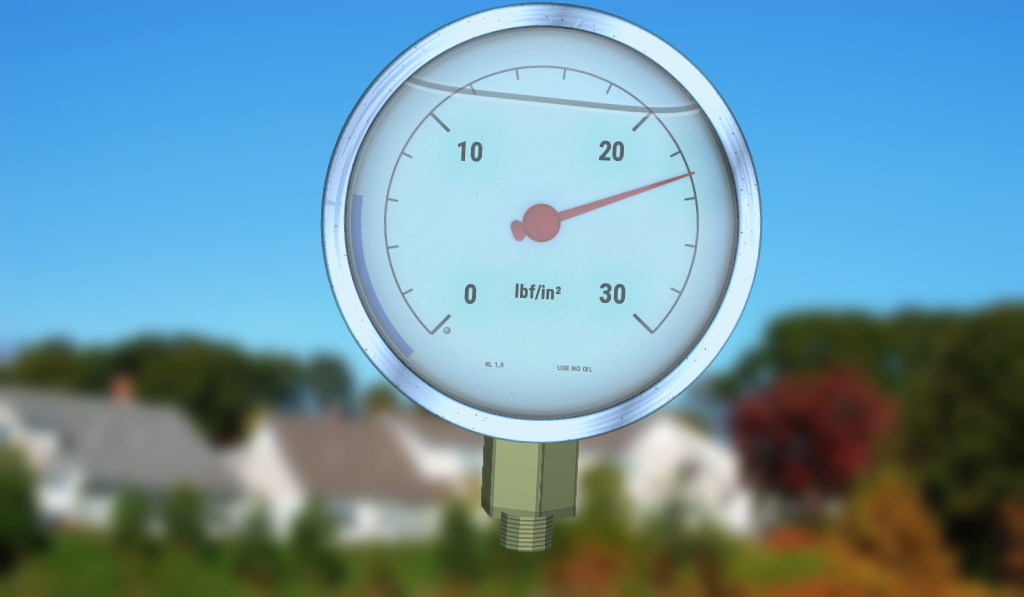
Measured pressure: 23 (psi)
